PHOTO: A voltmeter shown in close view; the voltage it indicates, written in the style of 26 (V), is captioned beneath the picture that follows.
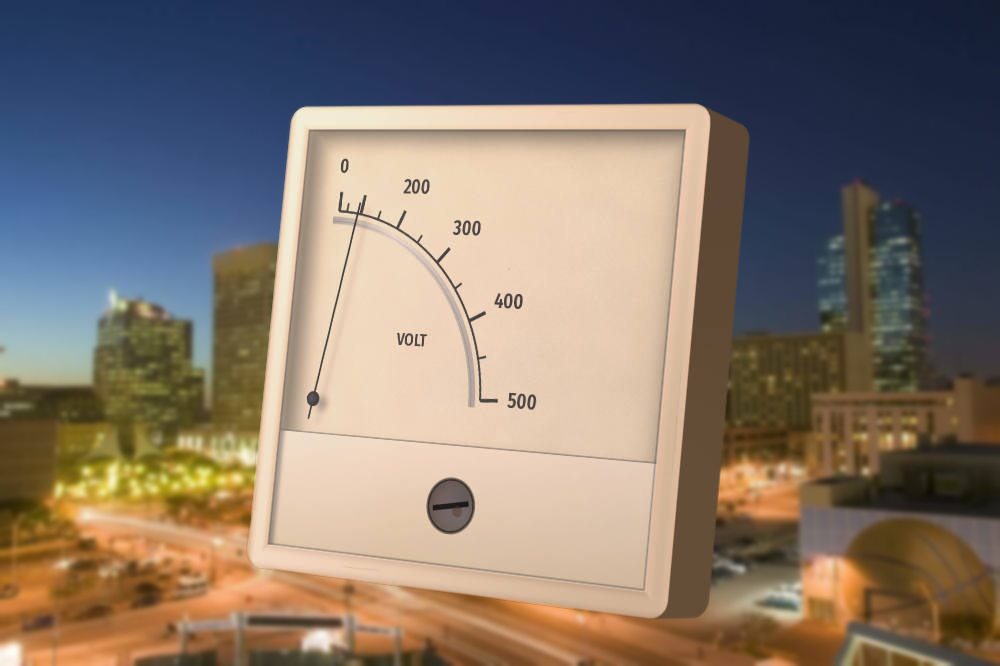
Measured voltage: 100 (V)
